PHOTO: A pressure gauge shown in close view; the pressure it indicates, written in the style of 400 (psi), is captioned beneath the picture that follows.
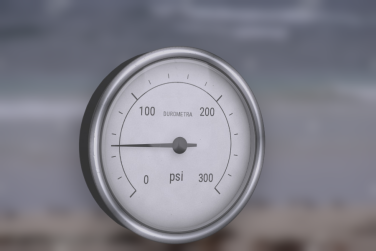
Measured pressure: 50 (psi)
